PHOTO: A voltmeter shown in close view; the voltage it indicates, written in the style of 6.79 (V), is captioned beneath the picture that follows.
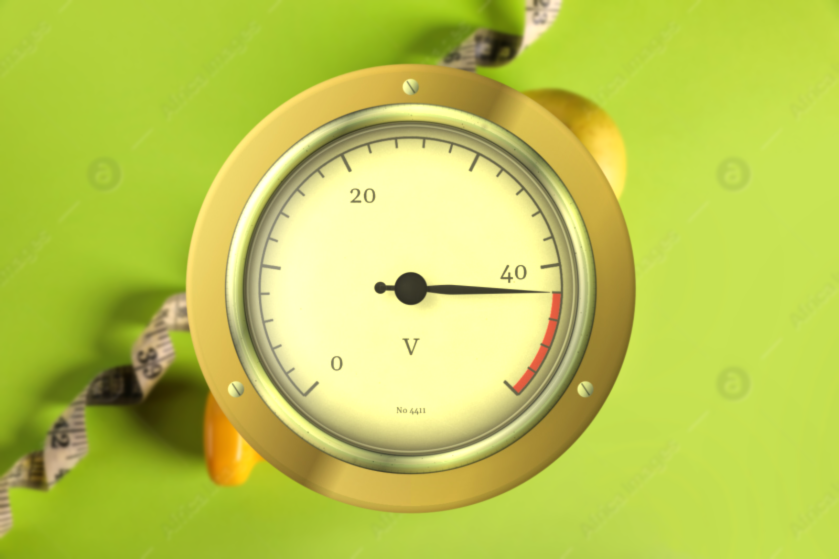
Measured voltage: 42 (V)
